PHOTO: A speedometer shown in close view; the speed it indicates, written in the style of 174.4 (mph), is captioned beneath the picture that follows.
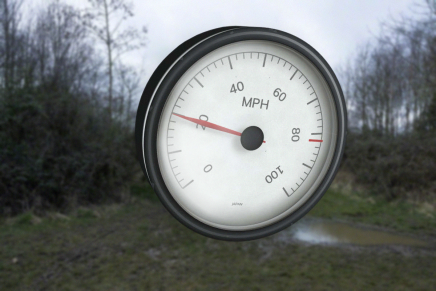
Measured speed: 20 (mph)
